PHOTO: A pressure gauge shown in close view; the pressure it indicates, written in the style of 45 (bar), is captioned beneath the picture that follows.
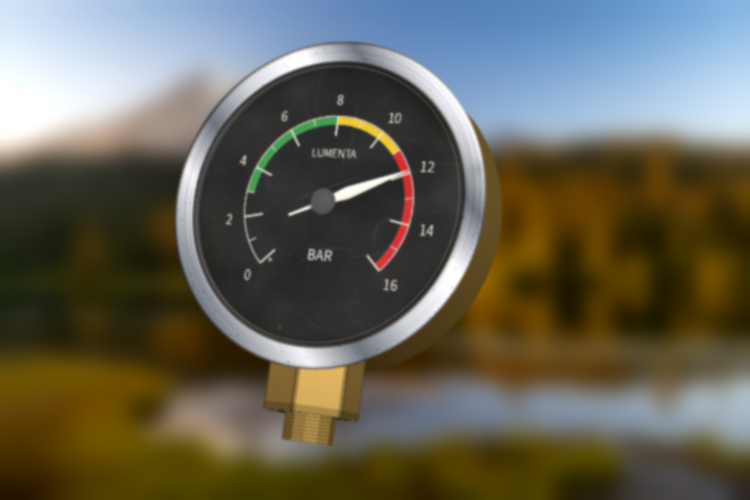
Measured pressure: 12 (bar)
